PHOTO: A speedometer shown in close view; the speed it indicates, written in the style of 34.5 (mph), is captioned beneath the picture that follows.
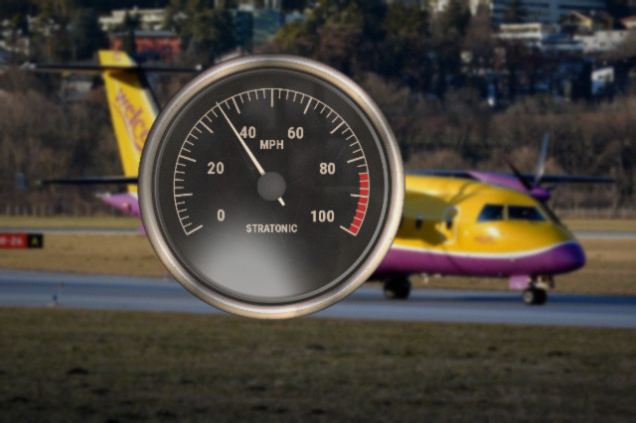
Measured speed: 36 (mph)
